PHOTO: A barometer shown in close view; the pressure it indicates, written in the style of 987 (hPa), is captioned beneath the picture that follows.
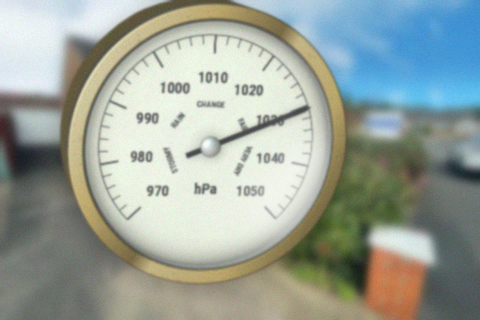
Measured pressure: 1030 (hPa)
